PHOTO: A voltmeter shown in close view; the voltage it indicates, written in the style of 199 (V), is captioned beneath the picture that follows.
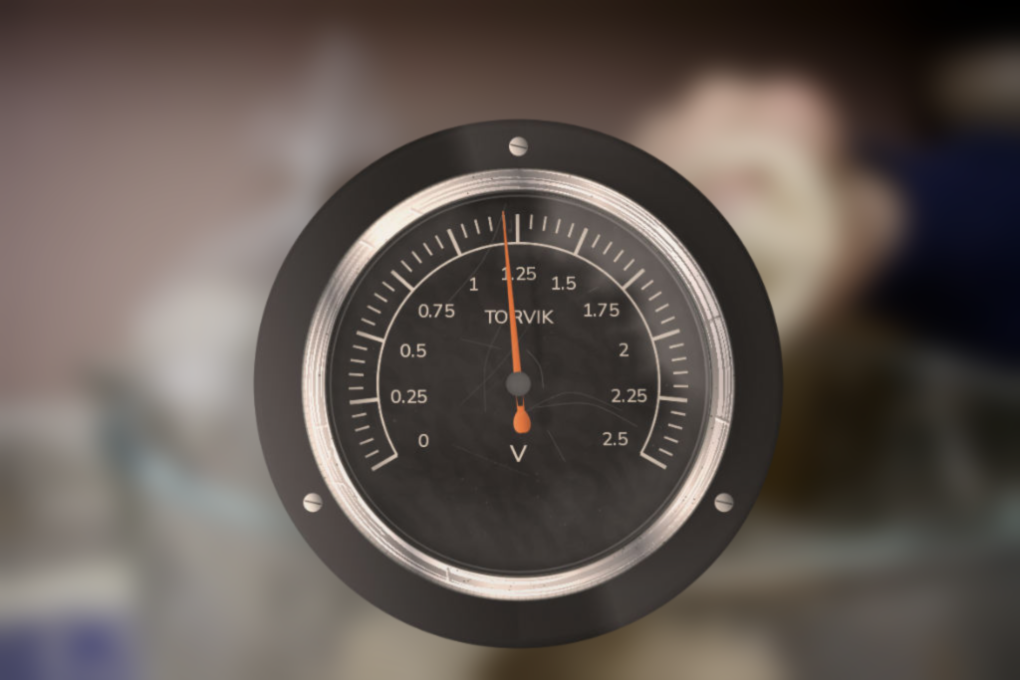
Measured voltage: 1.2 (V)
